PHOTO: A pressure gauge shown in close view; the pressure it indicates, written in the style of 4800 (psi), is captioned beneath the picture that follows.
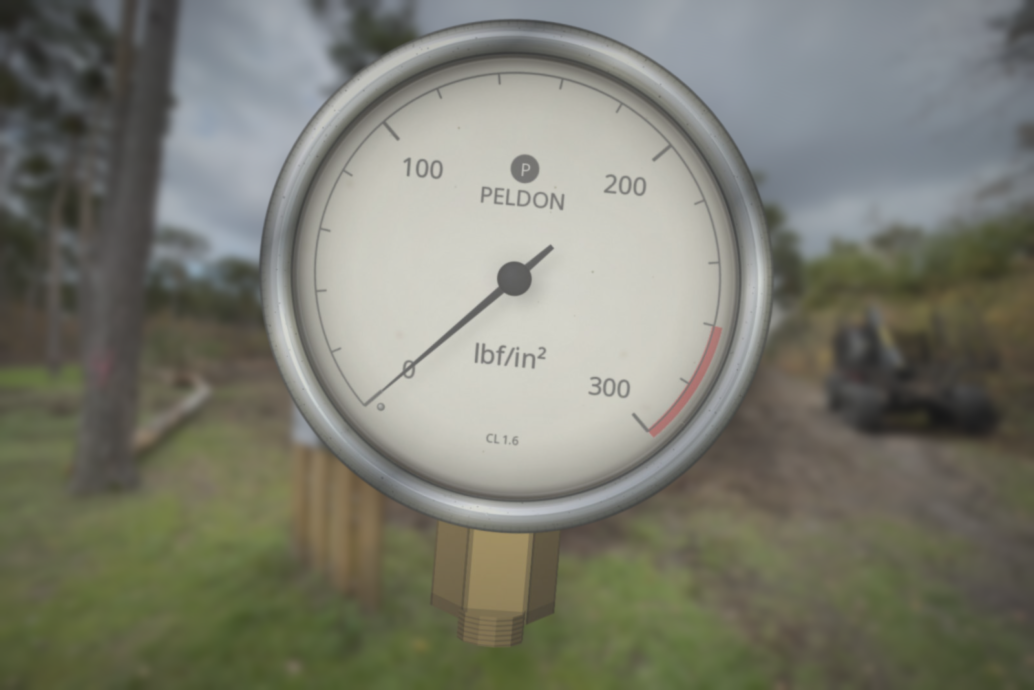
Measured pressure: 0 (psi)
